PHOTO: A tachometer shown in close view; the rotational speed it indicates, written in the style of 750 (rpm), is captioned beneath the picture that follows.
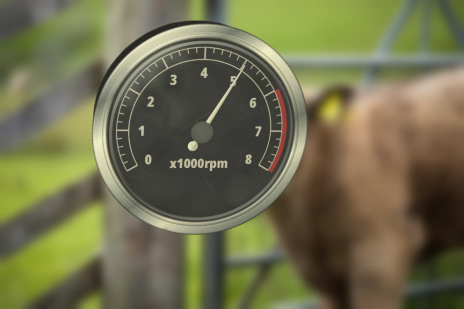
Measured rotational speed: 5000 (rpm)
